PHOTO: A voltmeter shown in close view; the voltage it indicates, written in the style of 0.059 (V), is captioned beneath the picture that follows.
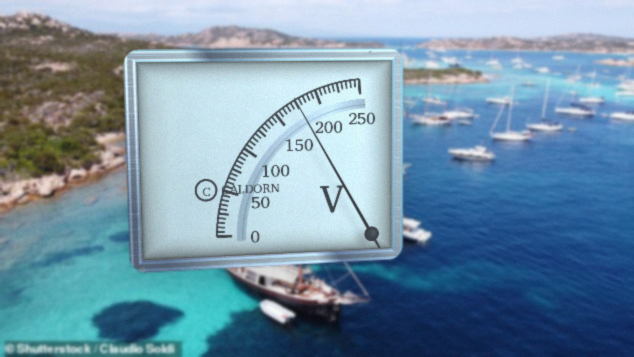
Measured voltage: 175 (V)
